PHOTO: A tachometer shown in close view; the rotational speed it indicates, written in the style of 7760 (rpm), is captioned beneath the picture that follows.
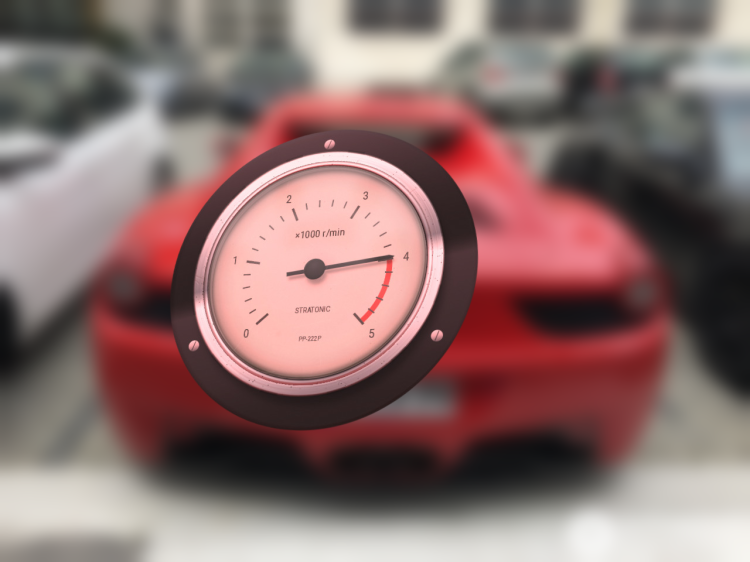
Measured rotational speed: 4000 (rpm)
